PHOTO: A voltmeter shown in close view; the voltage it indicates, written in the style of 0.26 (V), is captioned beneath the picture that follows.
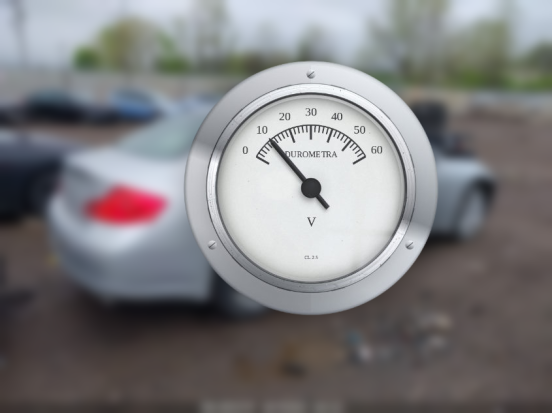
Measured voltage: 10 (V)
